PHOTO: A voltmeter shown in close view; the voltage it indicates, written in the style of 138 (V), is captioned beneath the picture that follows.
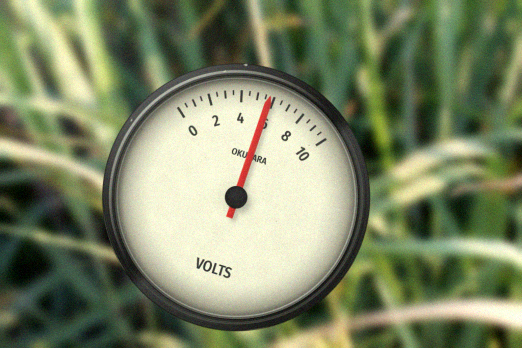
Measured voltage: 5.75 (V)
